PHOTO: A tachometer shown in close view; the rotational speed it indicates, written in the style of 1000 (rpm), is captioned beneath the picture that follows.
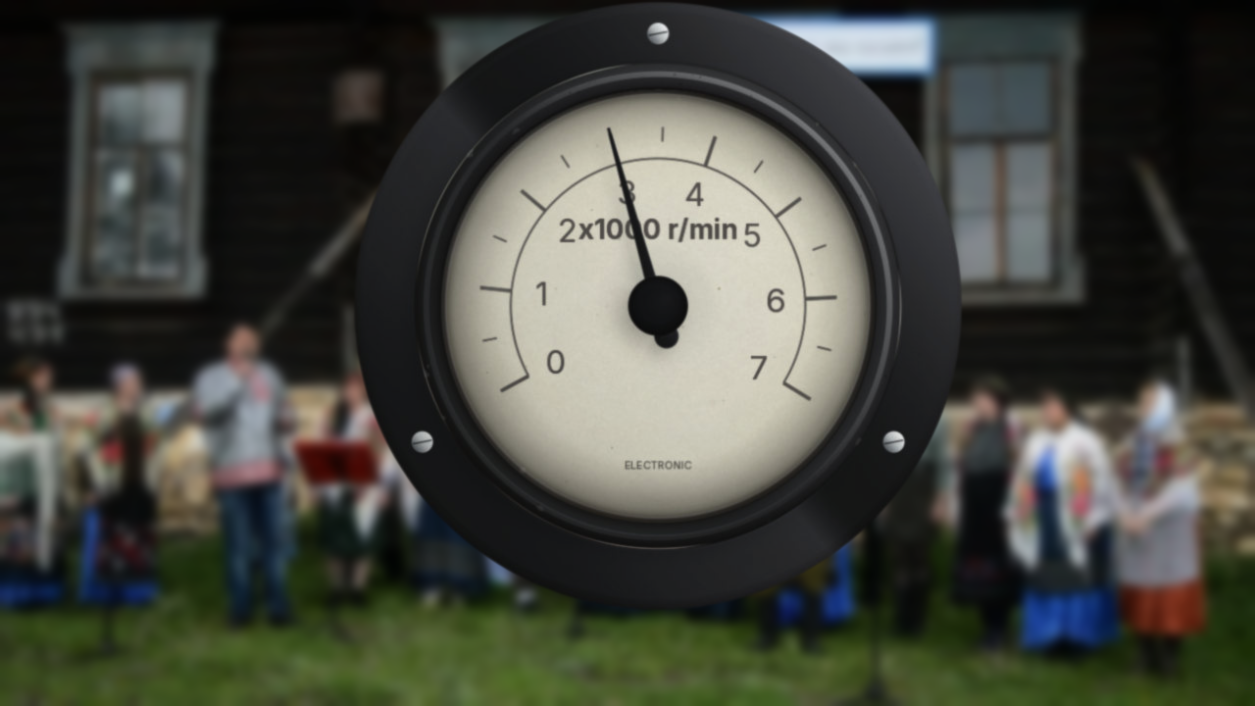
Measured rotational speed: 3000 (rpm)
